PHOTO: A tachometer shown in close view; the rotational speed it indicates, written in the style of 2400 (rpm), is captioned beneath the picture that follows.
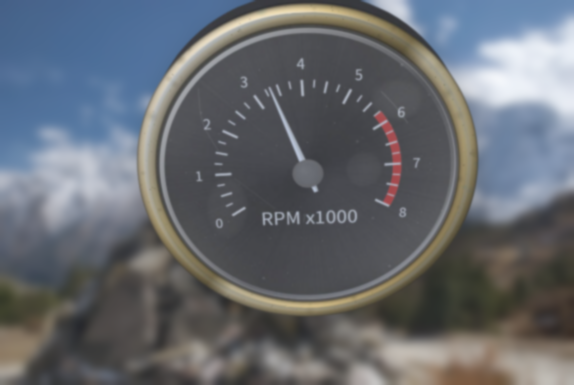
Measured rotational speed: 3375 (rpm)
